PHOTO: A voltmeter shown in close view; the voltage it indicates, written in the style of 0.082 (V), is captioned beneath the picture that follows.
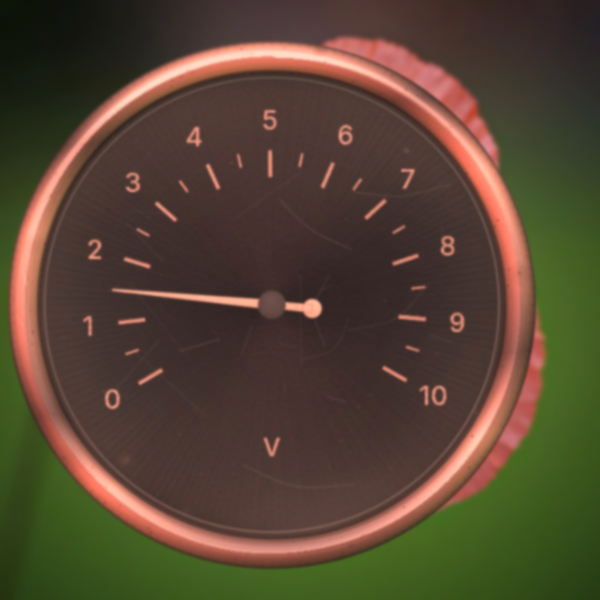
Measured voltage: 1.5 (V)
